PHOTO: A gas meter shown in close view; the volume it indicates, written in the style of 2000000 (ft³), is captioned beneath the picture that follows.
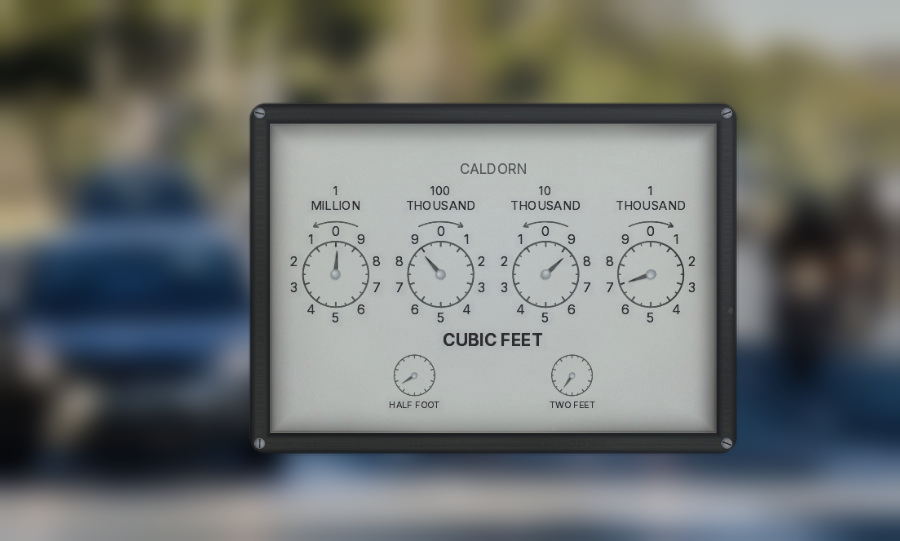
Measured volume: 988700 (ft³)
